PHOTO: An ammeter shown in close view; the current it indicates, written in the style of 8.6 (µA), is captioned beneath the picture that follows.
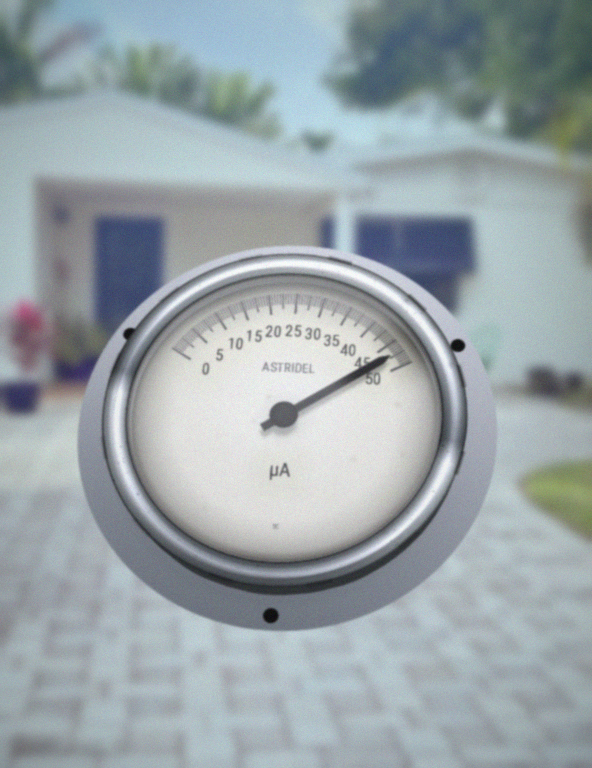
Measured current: 47.5 (µA)
